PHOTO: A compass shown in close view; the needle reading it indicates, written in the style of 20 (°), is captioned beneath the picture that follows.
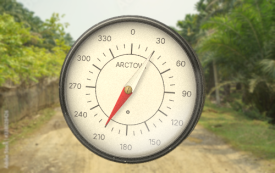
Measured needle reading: 210 (°)
